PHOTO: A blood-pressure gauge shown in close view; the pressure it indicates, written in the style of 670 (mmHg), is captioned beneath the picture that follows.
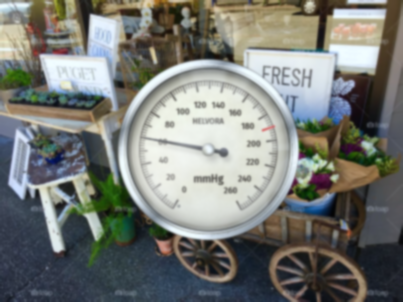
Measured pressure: 60 (mmHg)
